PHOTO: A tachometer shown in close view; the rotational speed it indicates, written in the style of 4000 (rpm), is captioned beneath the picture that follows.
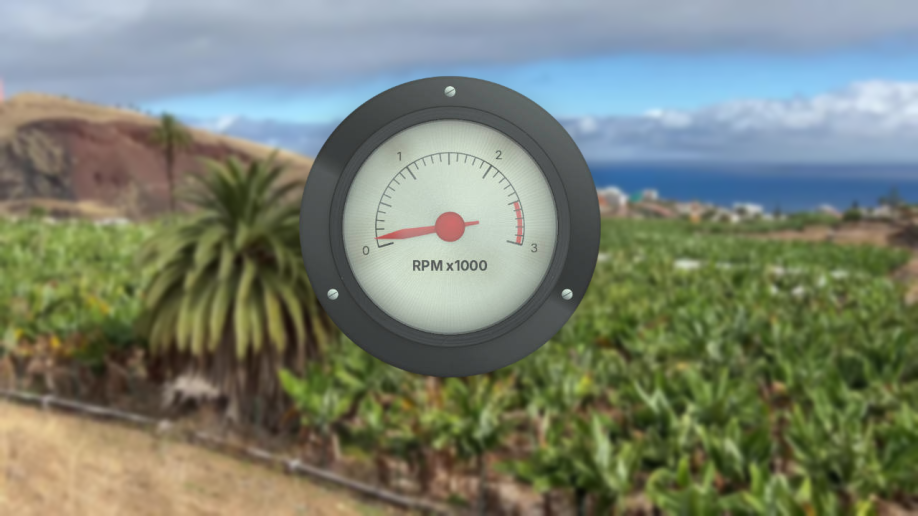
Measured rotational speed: 100 (rpm)
